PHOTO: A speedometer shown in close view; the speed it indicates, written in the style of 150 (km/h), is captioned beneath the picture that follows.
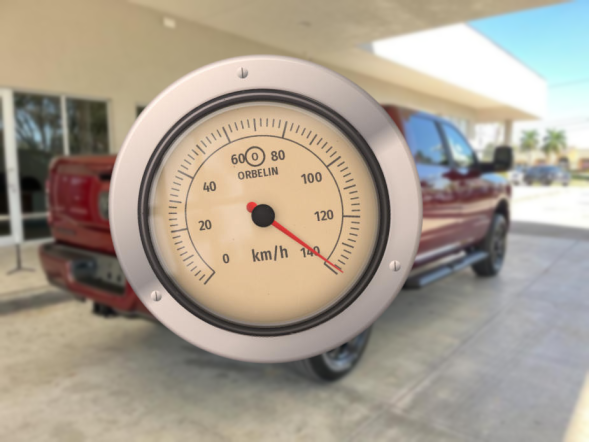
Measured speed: 138 (km/h)
